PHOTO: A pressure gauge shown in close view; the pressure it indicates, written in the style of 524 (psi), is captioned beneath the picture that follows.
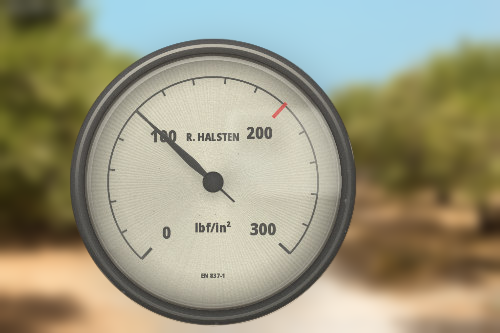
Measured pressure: 100 (psi)
